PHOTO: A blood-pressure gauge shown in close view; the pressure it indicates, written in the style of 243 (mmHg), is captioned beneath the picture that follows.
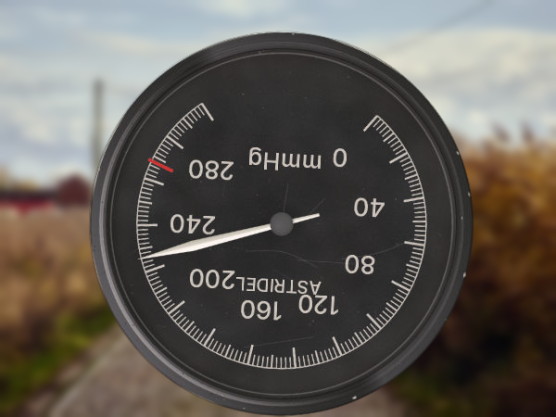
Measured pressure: 226 (mmHg)
